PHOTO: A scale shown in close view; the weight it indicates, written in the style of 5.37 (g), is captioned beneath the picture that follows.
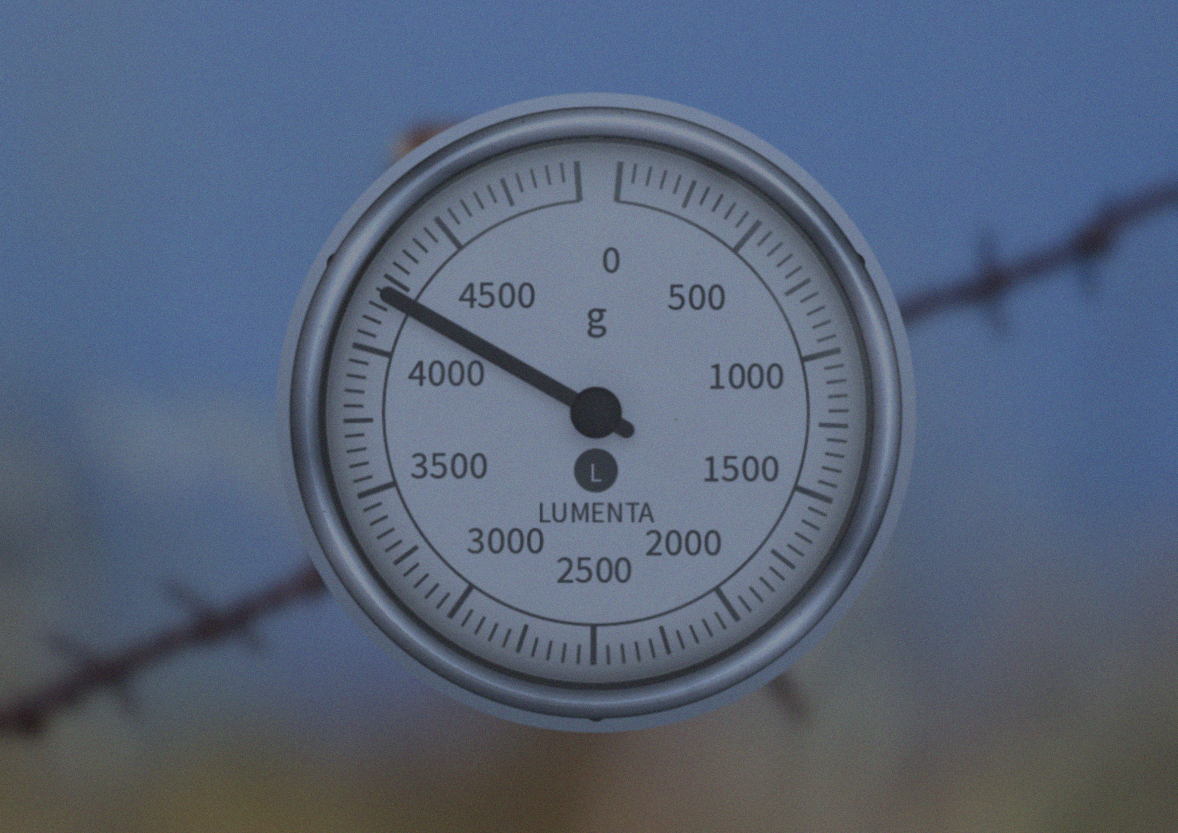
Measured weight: 4200 (g)
